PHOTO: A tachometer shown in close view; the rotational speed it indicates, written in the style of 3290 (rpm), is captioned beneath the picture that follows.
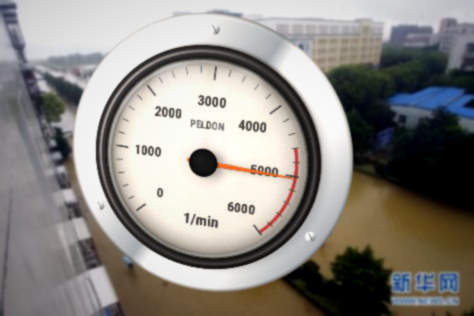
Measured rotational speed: 5000 (rpm)
